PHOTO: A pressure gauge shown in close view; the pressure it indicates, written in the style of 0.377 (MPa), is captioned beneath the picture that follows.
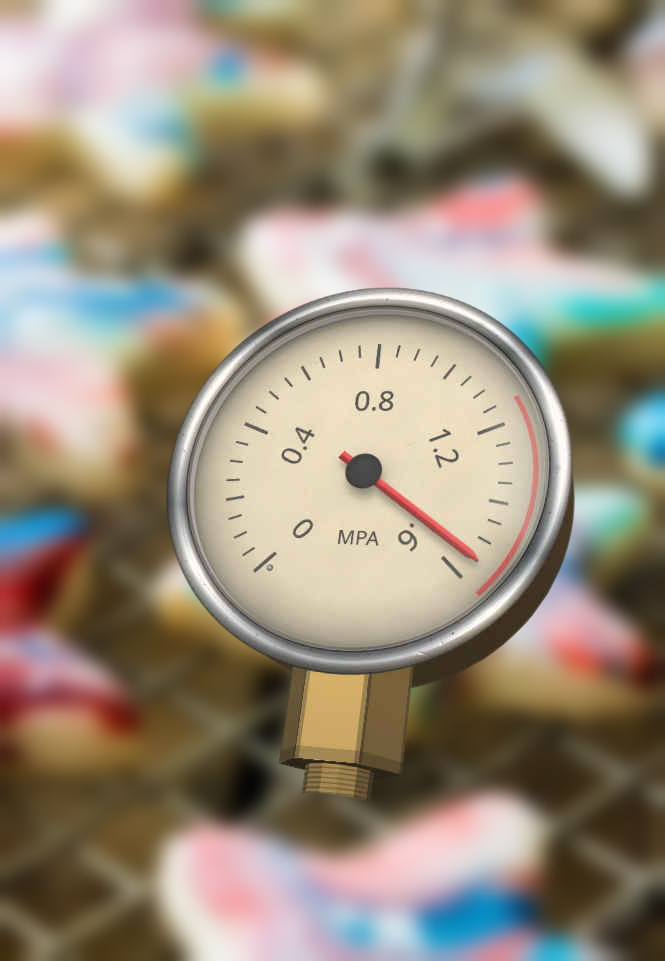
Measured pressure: 1.55 (MPa)
